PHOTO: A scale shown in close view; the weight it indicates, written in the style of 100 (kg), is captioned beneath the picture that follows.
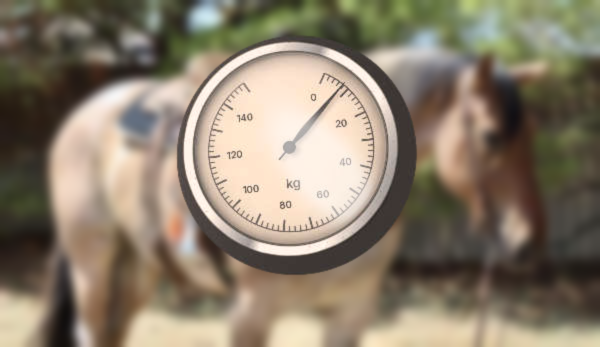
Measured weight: 8 (kg)
